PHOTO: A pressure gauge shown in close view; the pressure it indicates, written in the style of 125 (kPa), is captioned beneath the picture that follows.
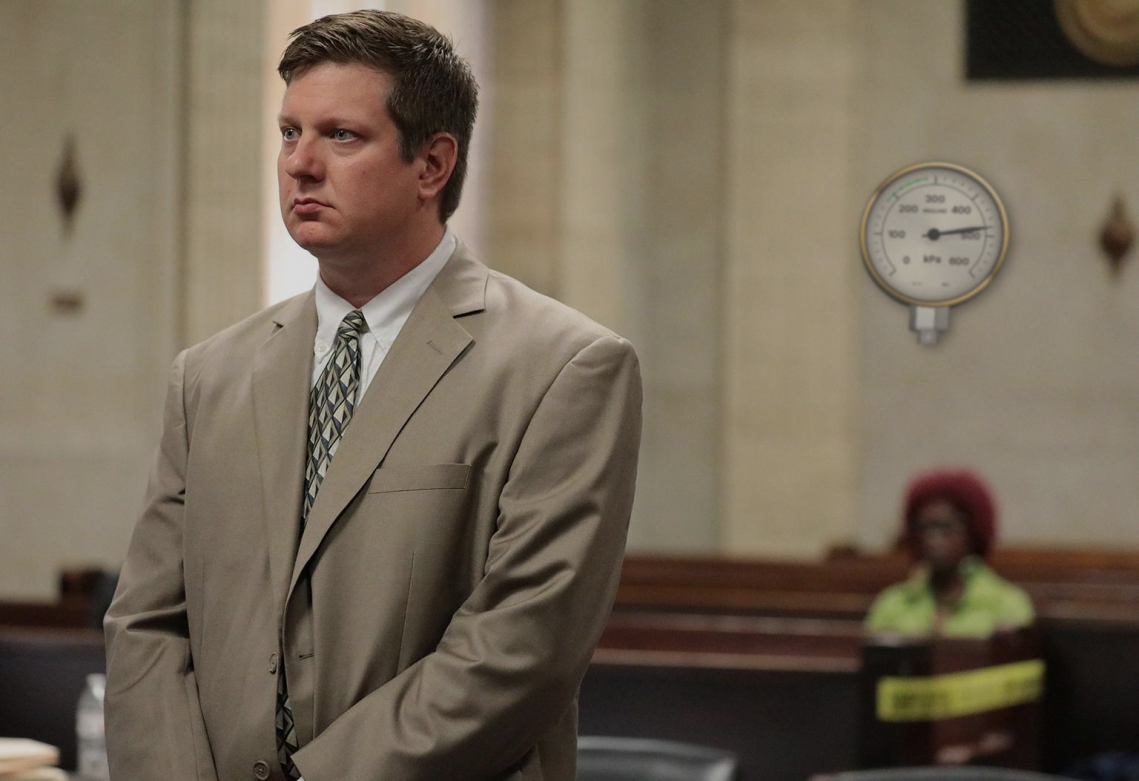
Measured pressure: 480 (kPa)
